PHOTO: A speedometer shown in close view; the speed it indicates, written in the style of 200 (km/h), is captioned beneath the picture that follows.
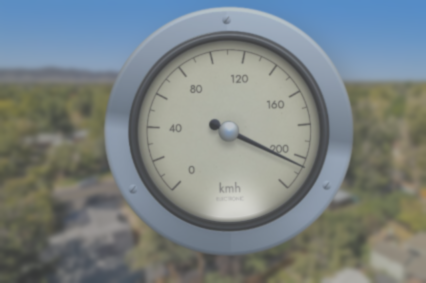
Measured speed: 205 (km/h)
